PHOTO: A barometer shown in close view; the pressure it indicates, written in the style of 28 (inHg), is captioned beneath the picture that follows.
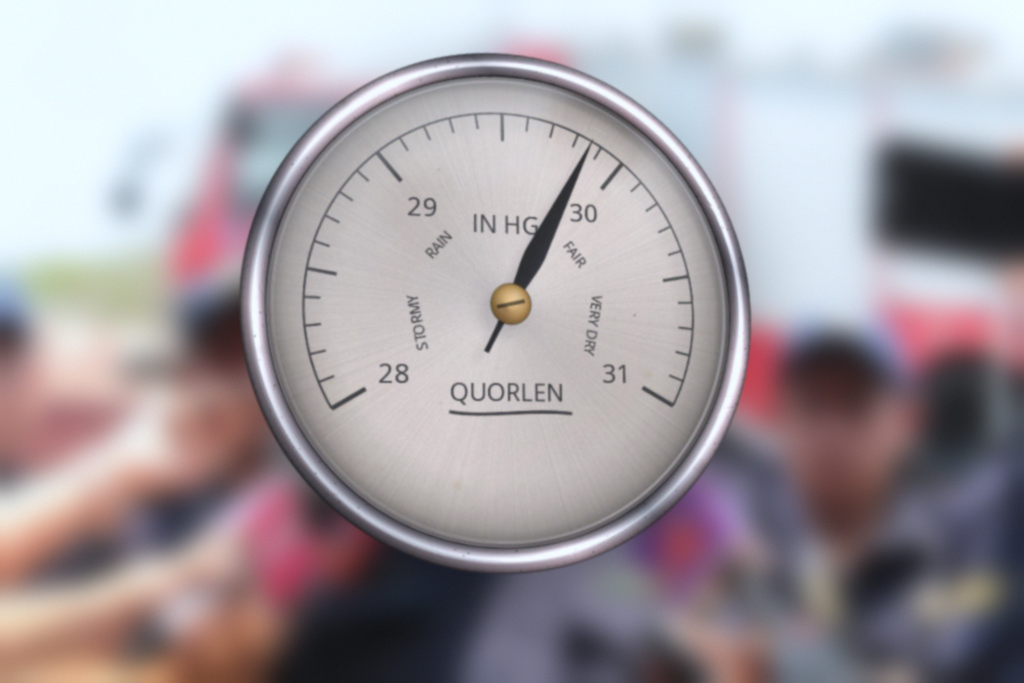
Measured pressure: 29.85 (inHg)
